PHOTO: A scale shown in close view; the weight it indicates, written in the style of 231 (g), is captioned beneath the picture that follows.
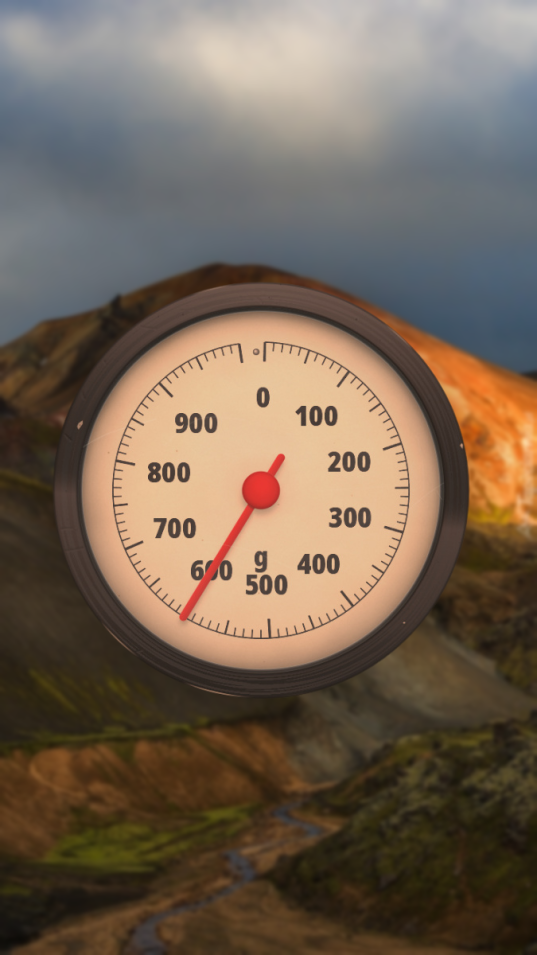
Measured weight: 600 (g)
